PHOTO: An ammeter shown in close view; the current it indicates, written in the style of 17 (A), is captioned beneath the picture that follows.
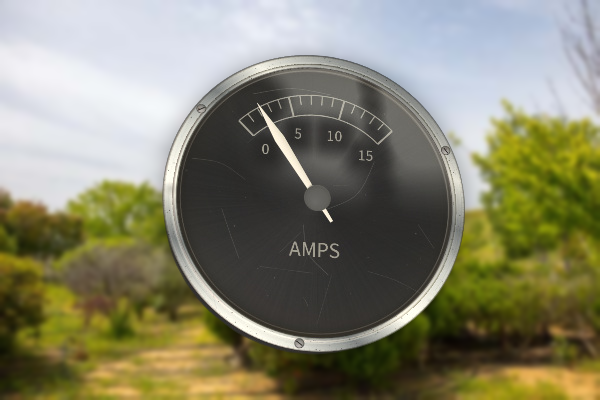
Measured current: 2 (A)
